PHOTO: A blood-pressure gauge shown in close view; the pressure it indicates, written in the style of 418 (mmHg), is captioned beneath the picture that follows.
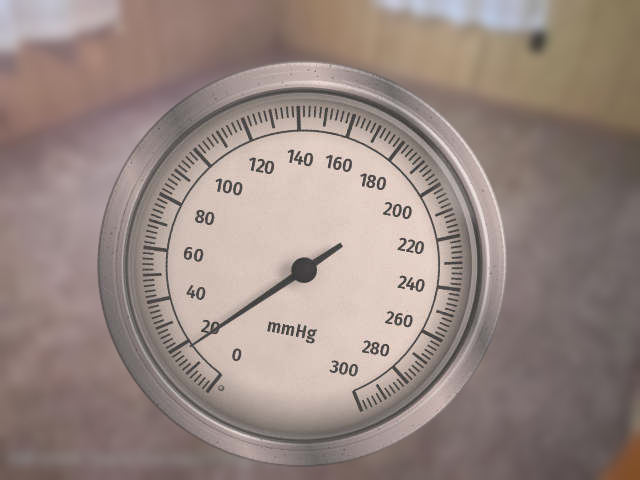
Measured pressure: 18 (mmHg)
